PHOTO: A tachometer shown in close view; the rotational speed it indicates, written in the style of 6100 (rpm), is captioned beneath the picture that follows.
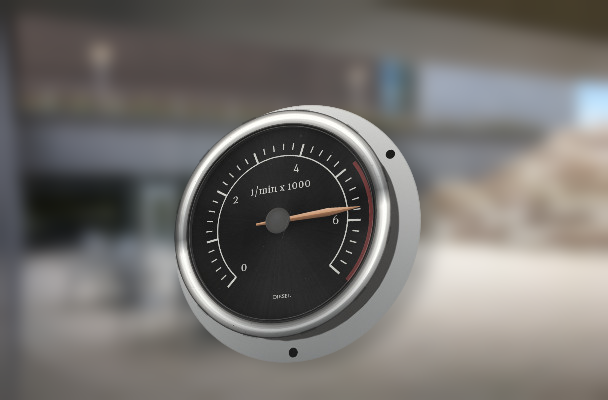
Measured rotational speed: 5800 (rpm)
